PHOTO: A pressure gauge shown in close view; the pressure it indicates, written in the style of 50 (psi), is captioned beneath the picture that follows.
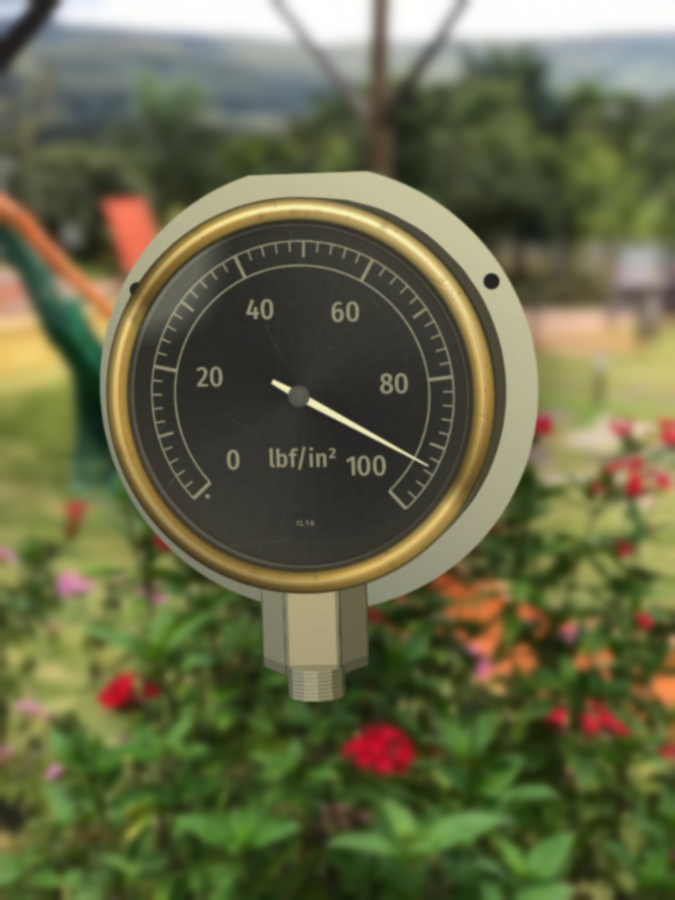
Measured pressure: 93 (psi)
